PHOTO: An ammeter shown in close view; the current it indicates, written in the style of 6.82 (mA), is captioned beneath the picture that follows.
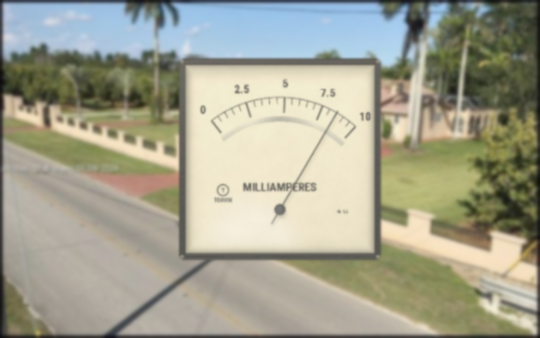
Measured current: 8.5 (mA)
